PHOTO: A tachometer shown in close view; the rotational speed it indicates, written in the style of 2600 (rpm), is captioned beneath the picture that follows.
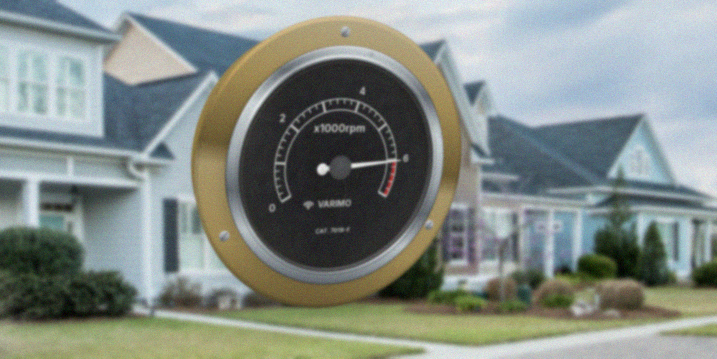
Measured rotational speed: 6000 (rpm)
